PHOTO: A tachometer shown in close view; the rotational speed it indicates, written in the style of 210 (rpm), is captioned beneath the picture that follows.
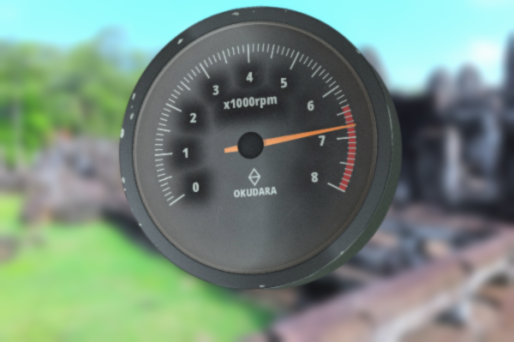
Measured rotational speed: 6800 (rpm)
